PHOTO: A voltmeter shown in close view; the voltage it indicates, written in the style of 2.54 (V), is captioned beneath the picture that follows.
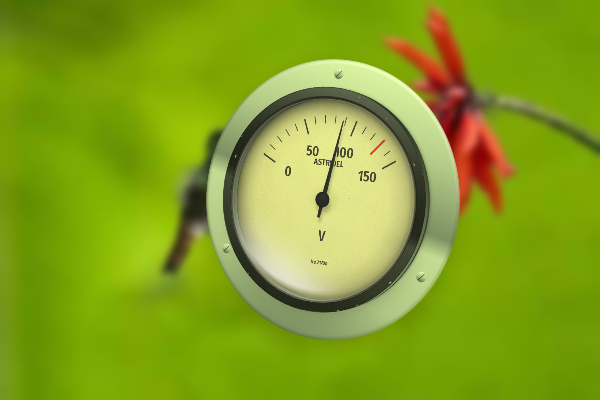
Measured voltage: 90 (V)
